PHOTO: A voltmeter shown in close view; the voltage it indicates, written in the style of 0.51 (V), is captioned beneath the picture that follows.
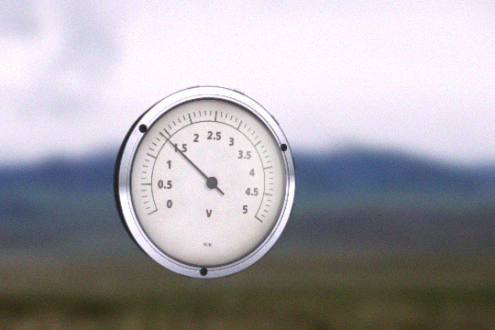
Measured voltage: 1.4 (V)
